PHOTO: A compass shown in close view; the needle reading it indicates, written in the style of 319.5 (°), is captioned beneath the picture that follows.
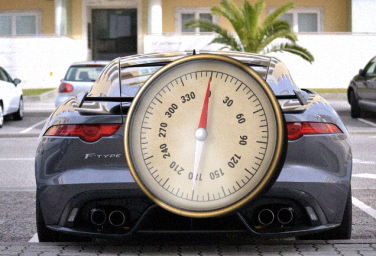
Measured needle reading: 0 (°)
